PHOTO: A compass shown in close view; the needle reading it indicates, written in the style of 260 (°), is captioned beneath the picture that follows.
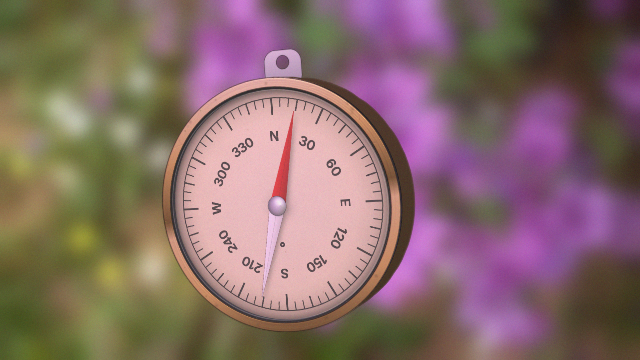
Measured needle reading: 15 (°)
